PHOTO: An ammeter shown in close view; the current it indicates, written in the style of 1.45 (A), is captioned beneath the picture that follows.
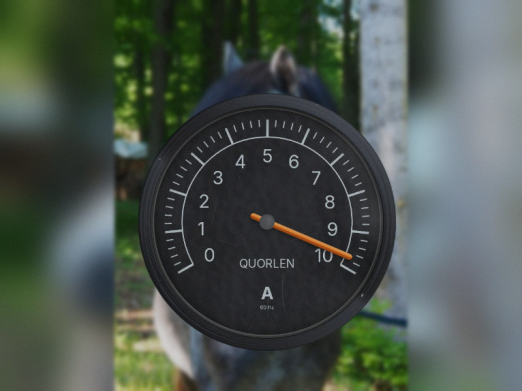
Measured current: 9.7 (A)
